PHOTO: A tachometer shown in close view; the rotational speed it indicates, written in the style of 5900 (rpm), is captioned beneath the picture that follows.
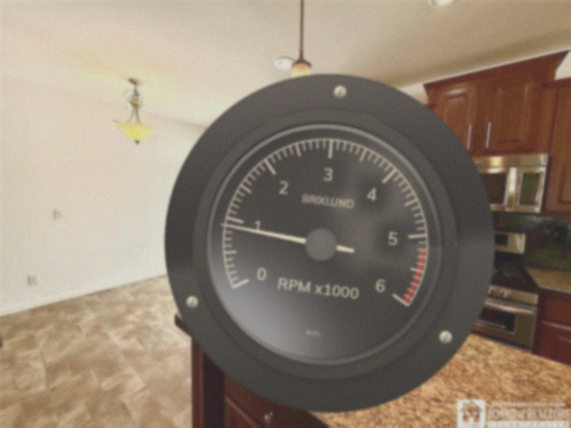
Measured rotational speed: 900 (rpm)
